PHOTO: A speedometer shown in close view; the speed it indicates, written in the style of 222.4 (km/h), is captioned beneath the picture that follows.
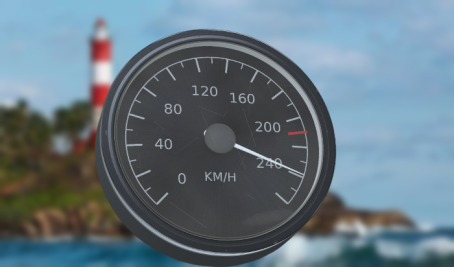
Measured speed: 240 (km/h)
